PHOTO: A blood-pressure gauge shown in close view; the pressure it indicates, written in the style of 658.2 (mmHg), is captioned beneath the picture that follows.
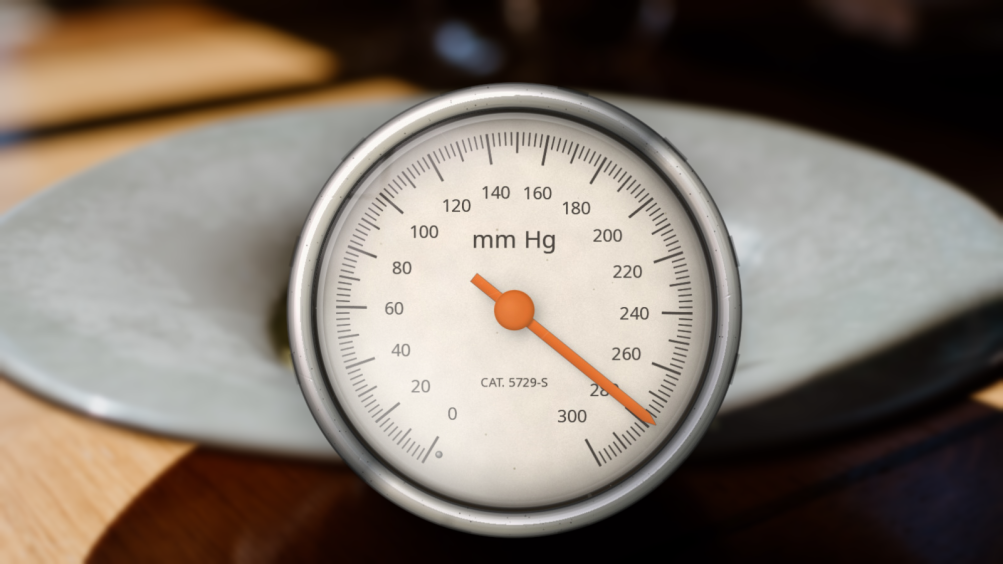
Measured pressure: 278 (mmHg)
